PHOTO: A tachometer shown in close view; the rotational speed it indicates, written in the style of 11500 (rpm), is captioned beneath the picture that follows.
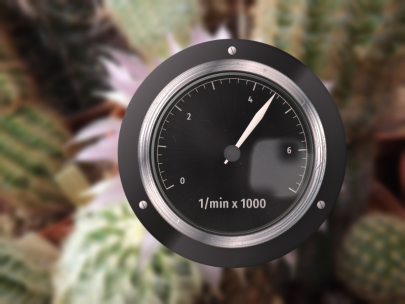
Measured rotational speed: 4500 (rpm)
